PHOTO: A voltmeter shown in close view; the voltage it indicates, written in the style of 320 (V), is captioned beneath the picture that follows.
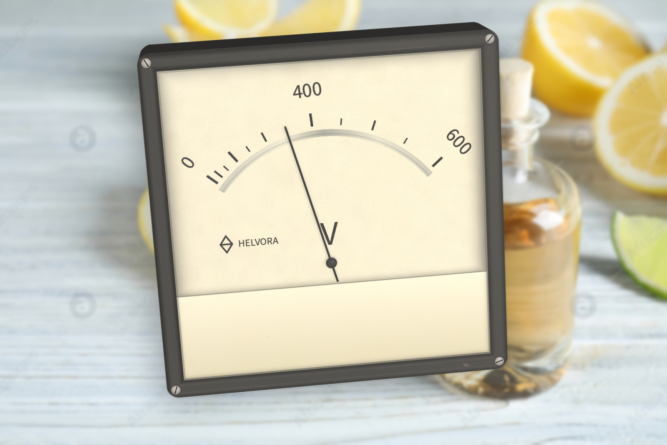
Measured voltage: 350 (V)
